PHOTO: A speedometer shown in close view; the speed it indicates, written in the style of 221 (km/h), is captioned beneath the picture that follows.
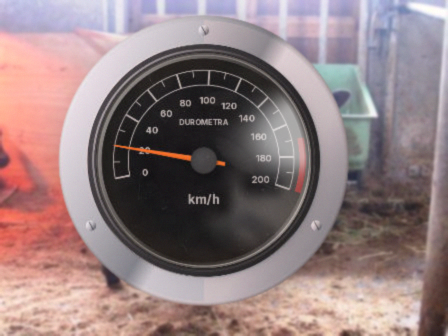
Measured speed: 20 (km/h)
